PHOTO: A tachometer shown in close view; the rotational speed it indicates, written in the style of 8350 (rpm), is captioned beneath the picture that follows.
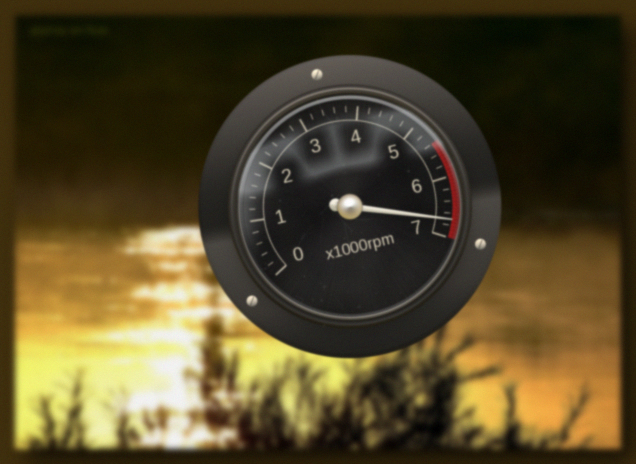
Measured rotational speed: 6700 (rpm)
